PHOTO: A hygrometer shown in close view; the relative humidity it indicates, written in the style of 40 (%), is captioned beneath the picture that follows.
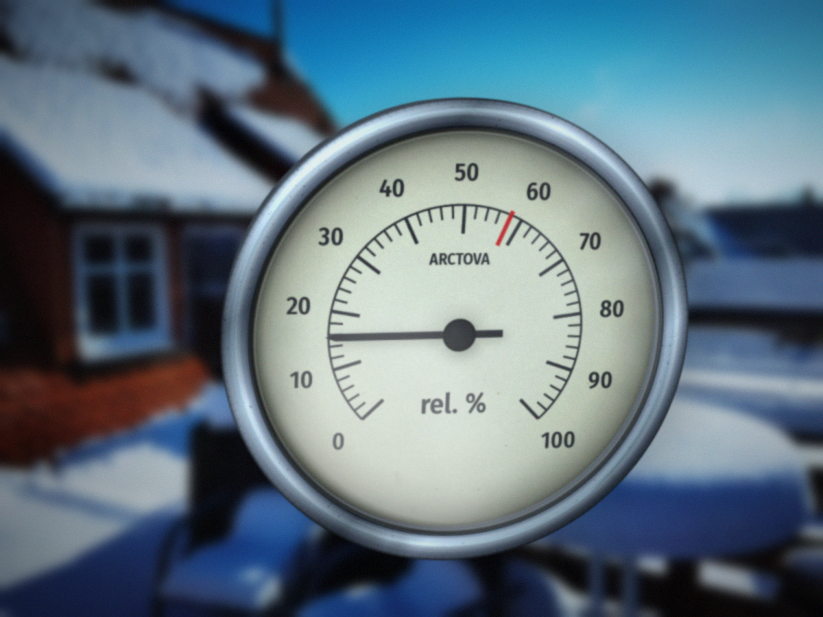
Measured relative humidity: 16 (%)
